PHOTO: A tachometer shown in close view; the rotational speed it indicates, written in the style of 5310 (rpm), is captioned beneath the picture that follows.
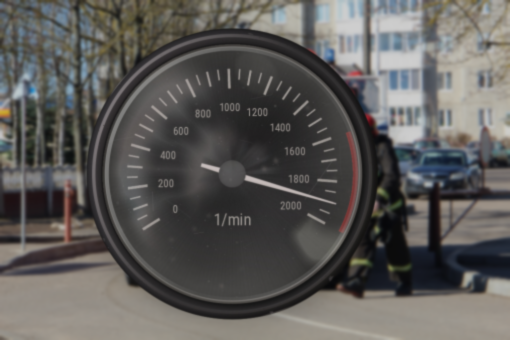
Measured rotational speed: 1900 (rpm)
